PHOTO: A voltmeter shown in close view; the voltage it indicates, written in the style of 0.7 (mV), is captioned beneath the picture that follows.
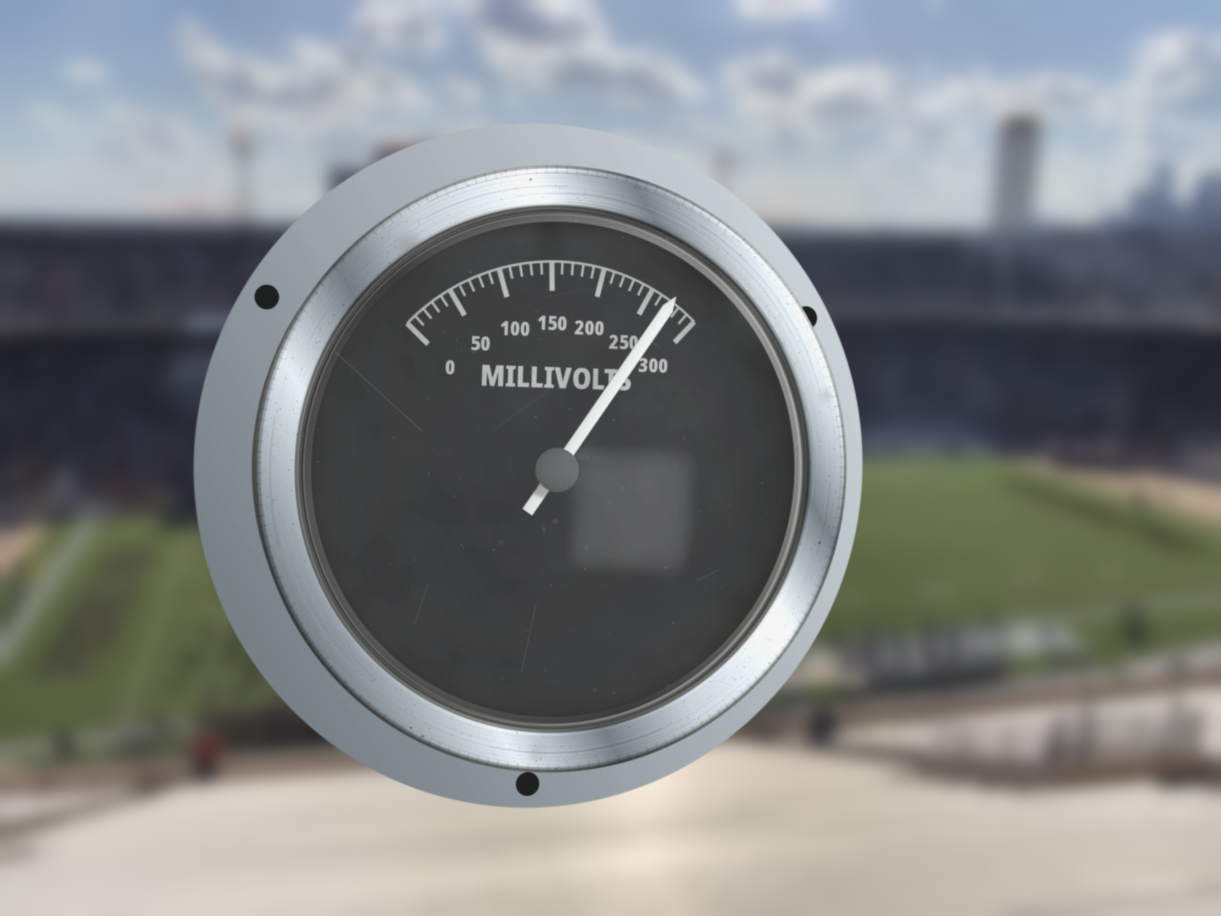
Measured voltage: 270 (mV)
